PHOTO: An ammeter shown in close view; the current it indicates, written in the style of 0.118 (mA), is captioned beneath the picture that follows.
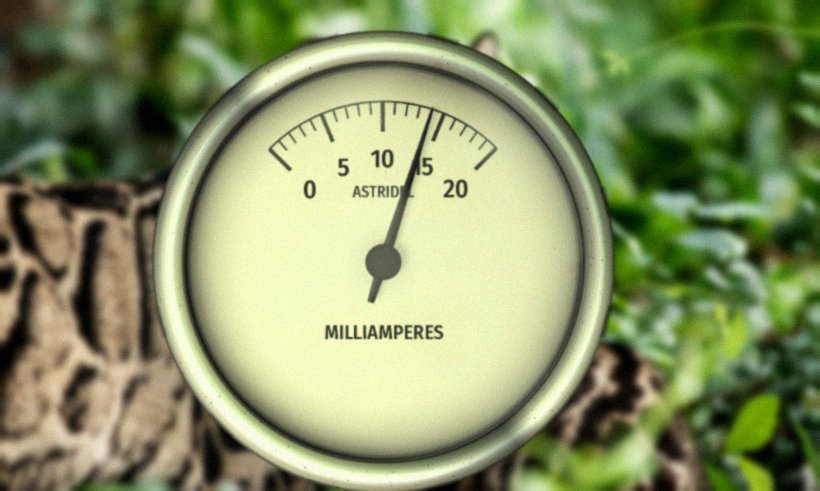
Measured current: 14 (mA)
